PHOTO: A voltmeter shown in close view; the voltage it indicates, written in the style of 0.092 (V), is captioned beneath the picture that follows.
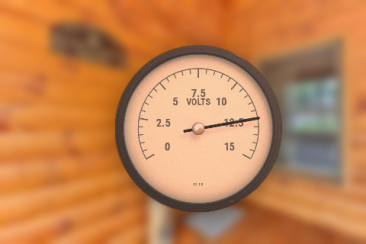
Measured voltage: 12.5 (V)
